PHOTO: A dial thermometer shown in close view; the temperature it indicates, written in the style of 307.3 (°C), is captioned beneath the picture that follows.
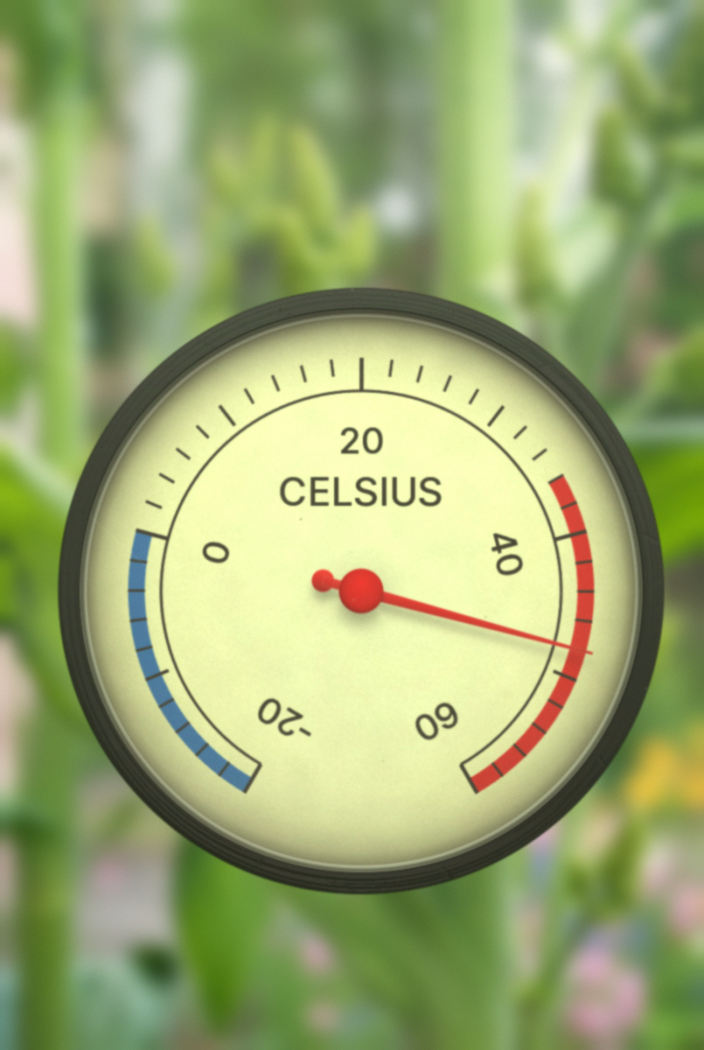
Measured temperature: 48 (°C)
